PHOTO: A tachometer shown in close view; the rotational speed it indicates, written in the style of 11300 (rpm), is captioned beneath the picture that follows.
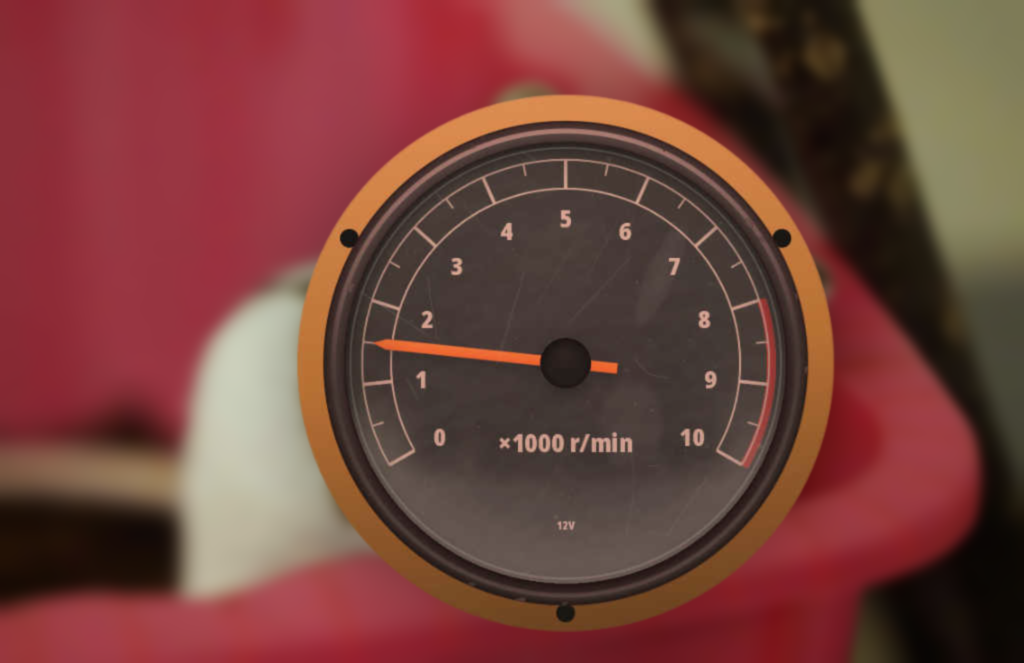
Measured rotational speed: 1500 (rpm)
